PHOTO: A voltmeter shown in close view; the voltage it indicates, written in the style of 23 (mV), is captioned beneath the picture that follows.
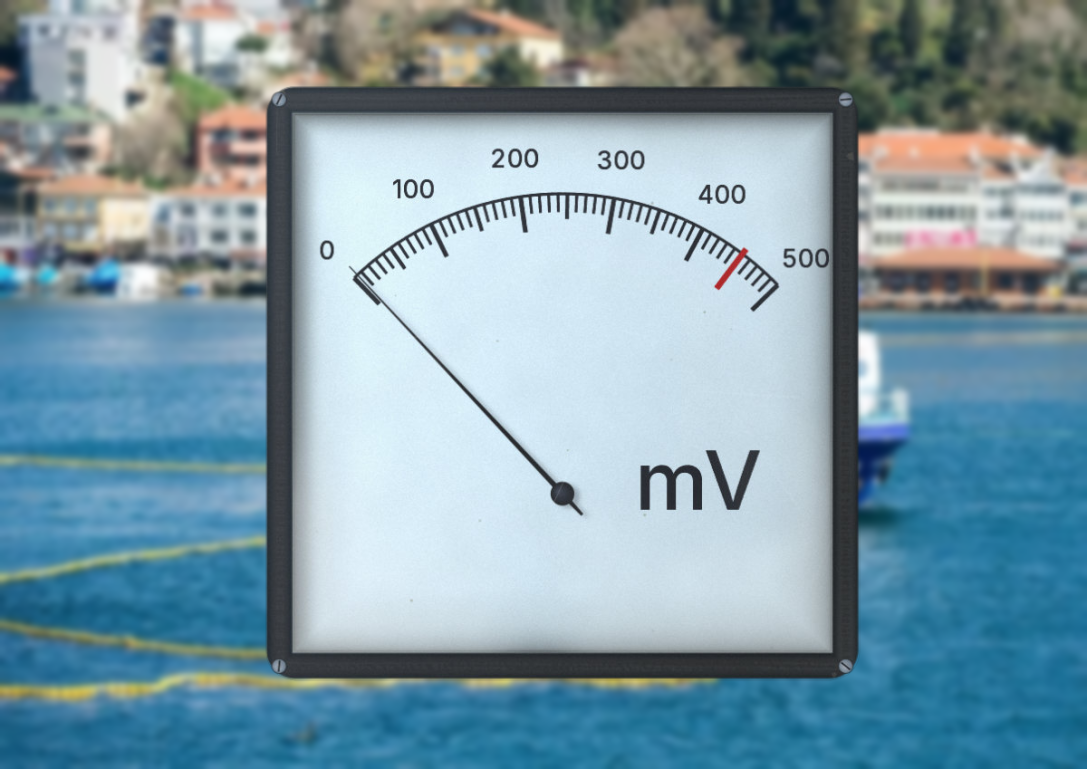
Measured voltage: 5 (mV)
